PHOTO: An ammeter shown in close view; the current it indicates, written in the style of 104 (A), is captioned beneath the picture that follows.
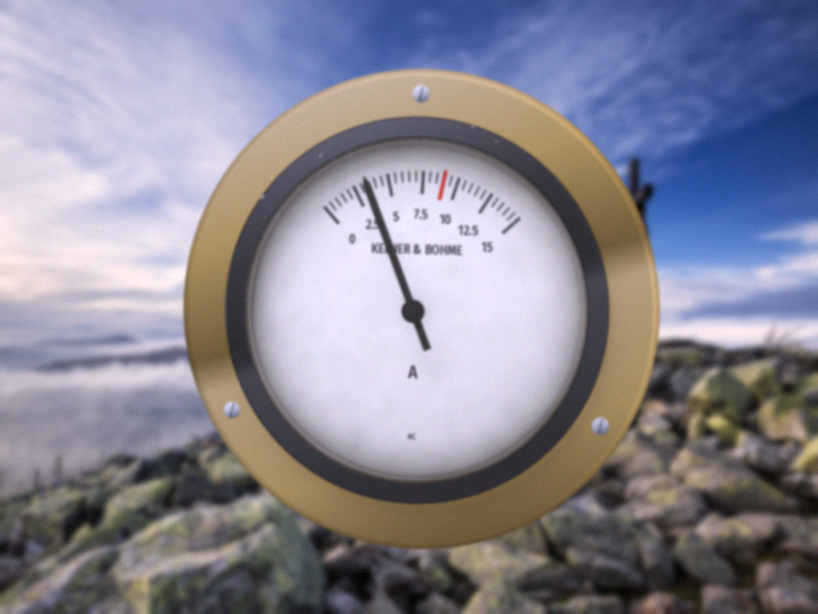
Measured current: 3.5 (A)
